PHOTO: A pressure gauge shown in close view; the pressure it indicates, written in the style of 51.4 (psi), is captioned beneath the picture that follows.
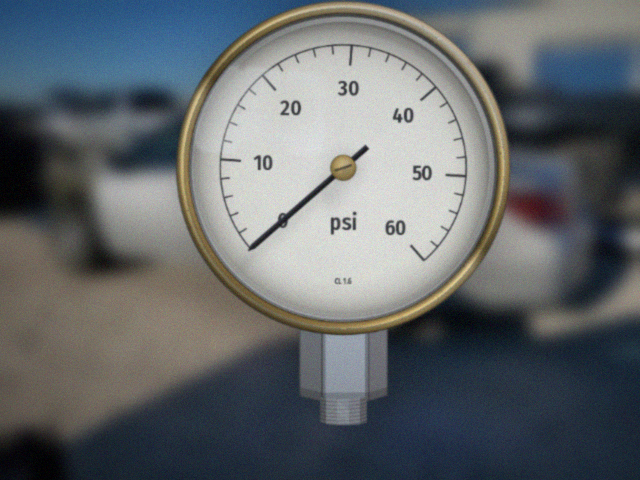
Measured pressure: 0 (psi)
